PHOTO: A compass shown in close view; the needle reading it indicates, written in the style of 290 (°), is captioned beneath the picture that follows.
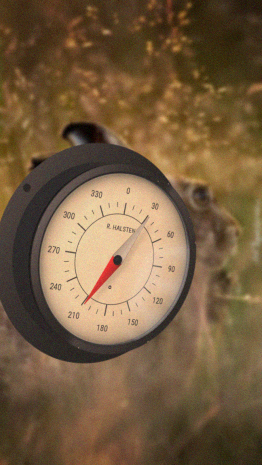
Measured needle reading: 210 (°)
